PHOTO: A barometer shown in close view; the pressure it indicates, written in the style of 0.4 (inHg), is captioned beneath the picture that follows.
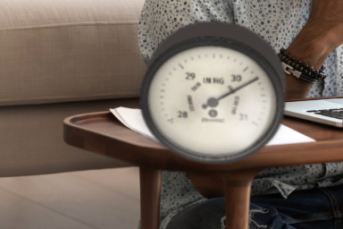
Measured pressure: 30.2 (inHg)
